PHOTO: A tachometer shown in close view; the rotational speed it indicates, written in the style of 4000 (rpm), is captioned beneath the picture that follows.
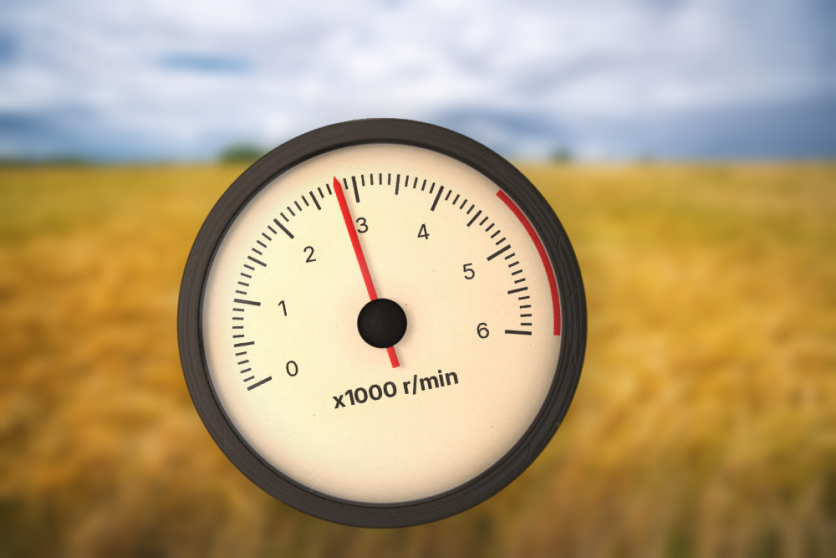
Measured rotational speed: 2800 (rpm)
